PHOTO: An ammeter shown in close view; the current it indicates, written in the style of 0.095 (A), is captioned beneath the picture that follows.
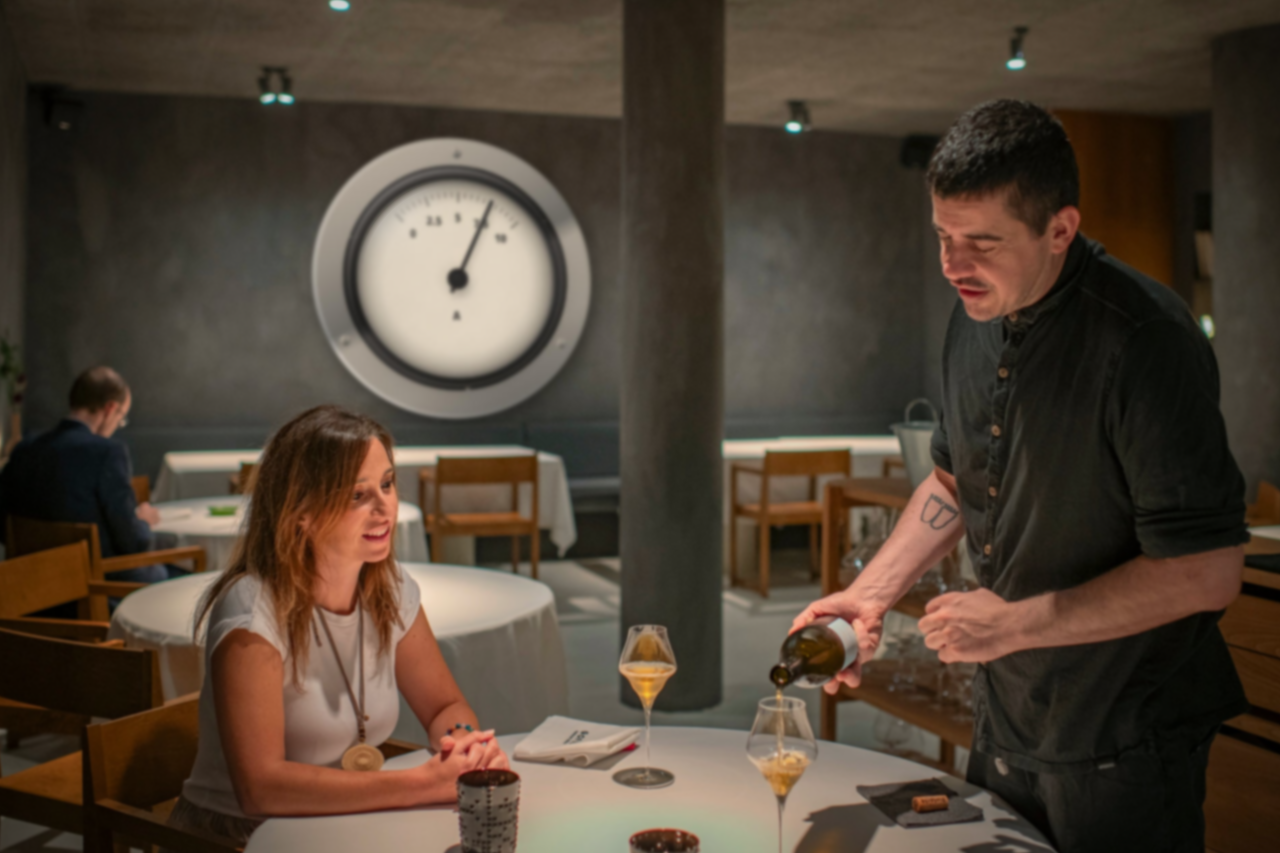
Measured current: 7.5 (A)
